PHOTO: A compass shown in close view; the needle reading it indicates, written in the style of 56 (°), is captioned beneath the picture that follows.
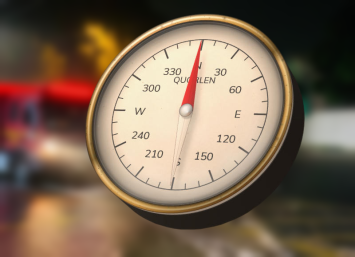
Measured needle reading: 0 (°)
